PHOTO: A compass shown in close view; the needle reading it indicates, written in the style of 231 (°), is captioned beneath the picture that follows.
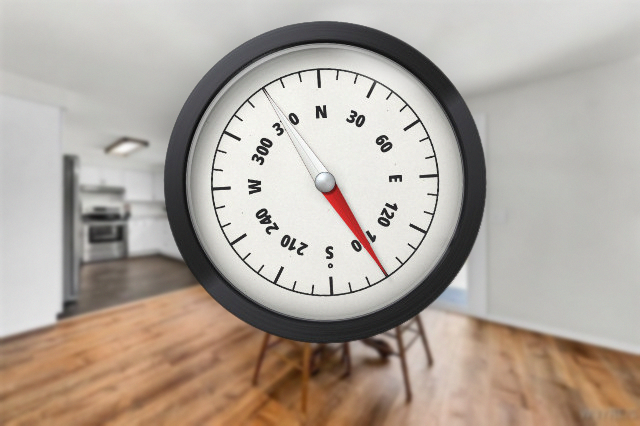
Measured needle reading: 150 (°)
